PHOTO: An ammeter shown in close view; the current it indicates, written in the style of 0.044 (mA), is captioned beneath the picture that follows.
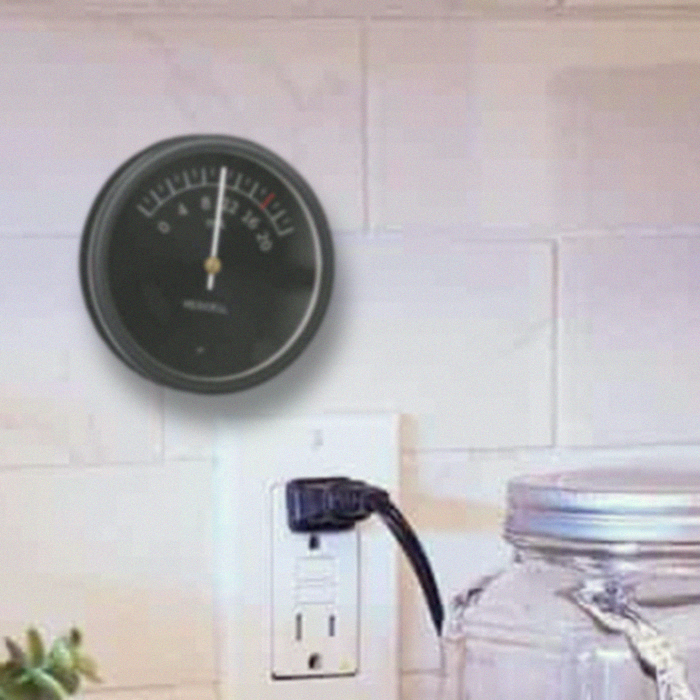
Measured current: 10 (mA)
